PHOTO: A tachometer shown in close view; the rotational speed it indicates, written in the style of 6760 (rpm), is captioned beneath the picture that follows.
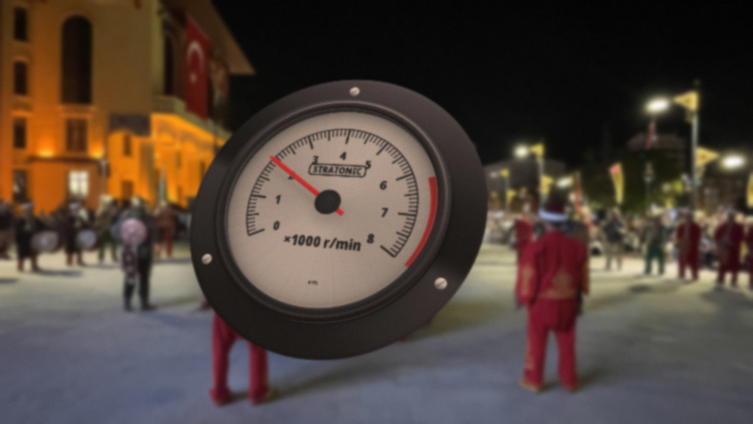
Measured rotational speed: 2000 (rpm)
